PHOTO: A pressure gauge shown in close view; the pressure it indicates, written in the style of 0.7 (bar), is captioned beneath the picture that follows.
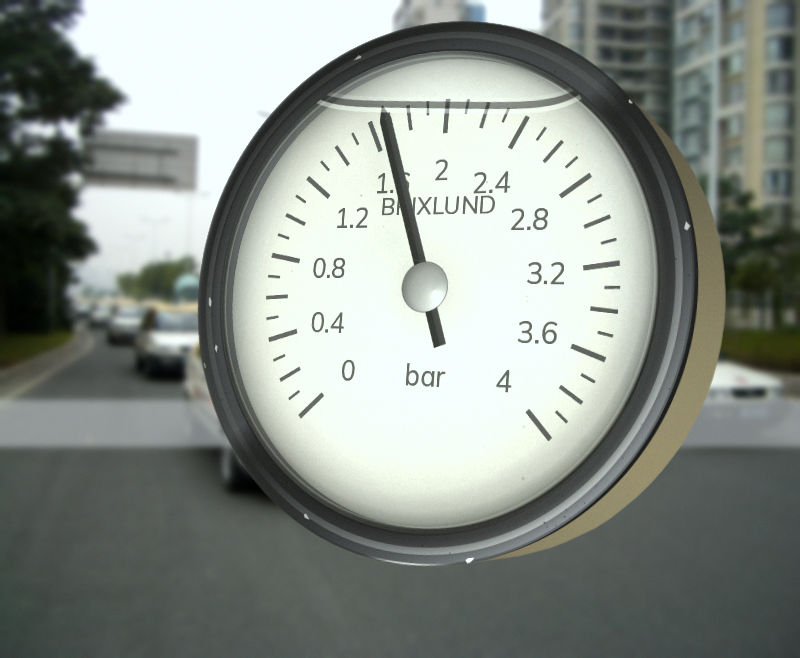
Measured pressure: 1.7 (bar)
